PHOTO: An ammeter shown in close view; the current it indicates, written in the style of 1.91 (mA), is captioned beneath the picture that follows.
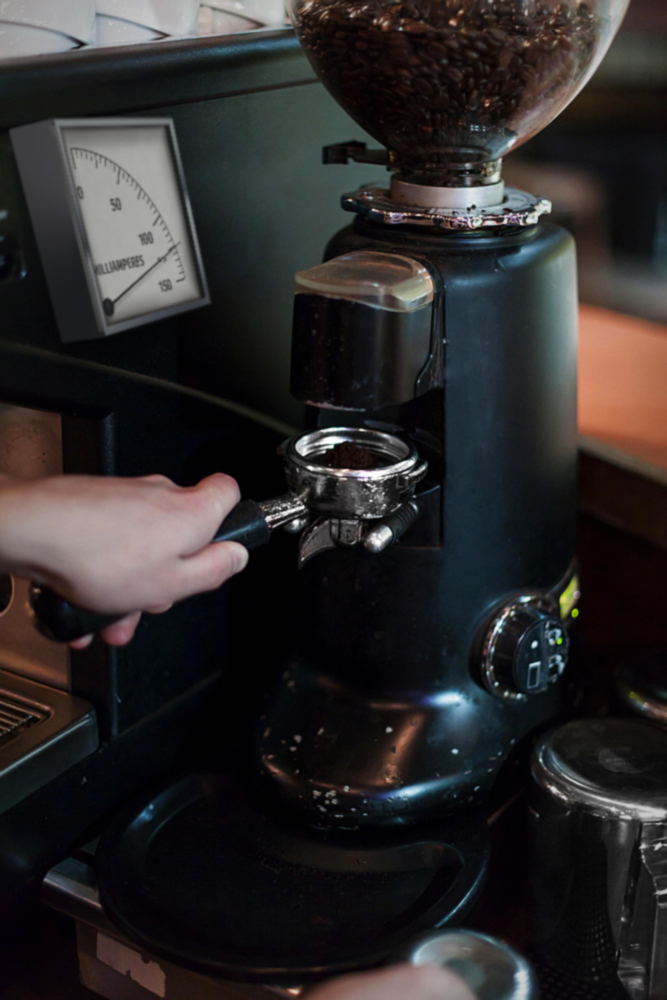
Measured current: 125 (mA)
